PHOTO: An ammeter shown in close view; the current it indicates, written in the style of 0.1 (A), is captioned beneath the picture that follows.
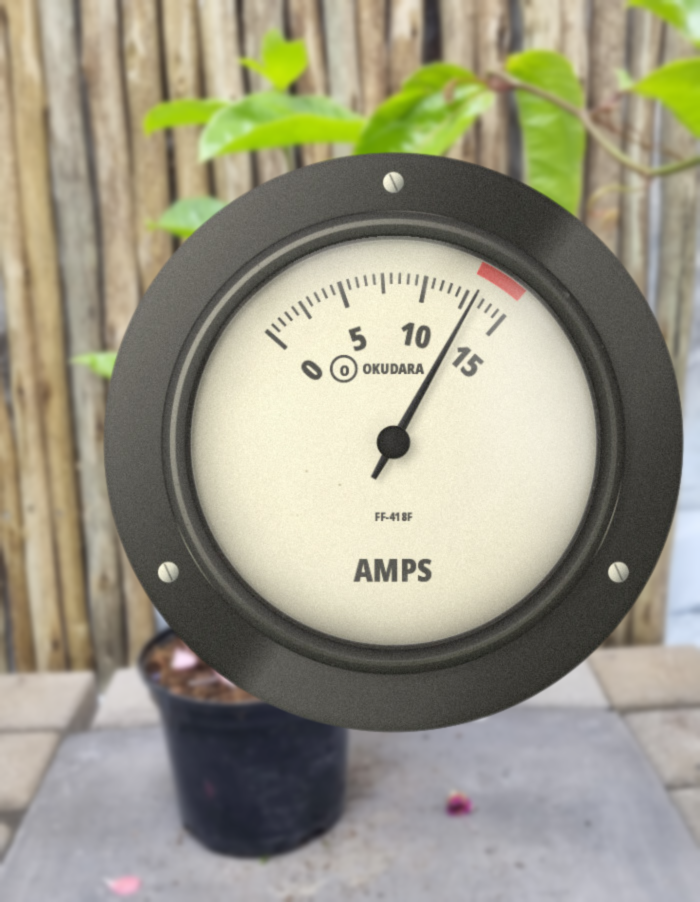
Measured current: 13 (A)
